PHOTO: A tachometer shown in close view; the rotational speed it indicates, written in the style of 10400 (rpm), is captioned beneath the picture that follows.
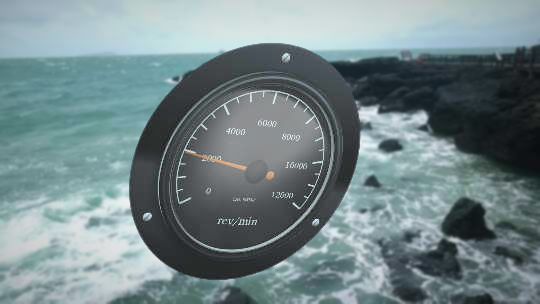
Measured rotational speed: 2000 (rpm)
